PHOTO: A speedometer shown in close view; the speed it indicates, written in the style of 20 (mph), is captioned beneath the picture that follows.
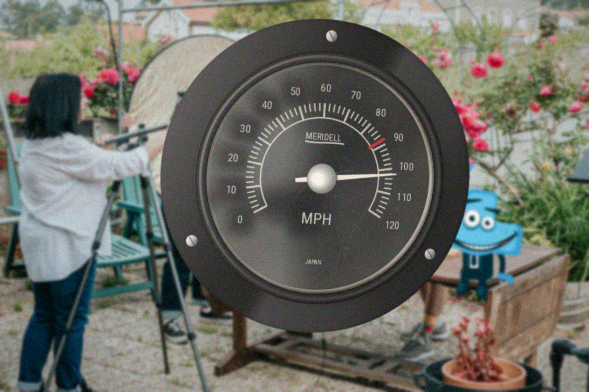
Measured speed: 102 (mph)
